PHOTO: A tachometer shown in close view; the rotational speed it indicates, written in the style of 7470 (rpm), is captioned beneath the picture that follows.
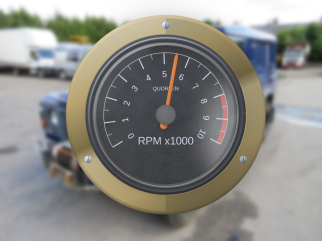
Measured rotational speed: 5500 (rpm)
